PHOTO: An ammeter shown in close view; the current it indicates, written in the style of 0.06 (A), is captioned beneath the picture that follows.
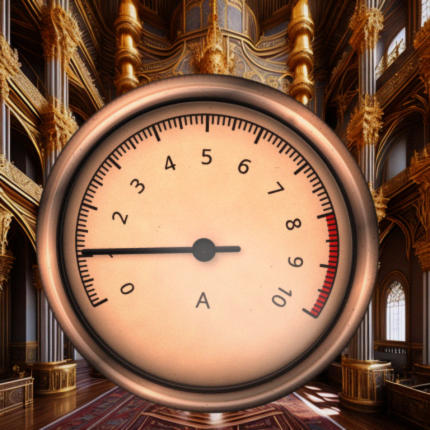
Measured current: 1.1 (A)
